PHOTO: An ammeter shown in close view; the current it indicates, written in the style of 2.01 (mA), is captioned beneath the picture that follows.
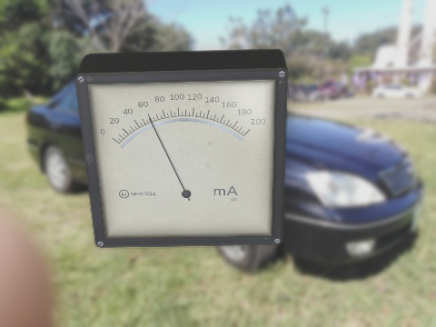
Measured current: 60 (mA)
